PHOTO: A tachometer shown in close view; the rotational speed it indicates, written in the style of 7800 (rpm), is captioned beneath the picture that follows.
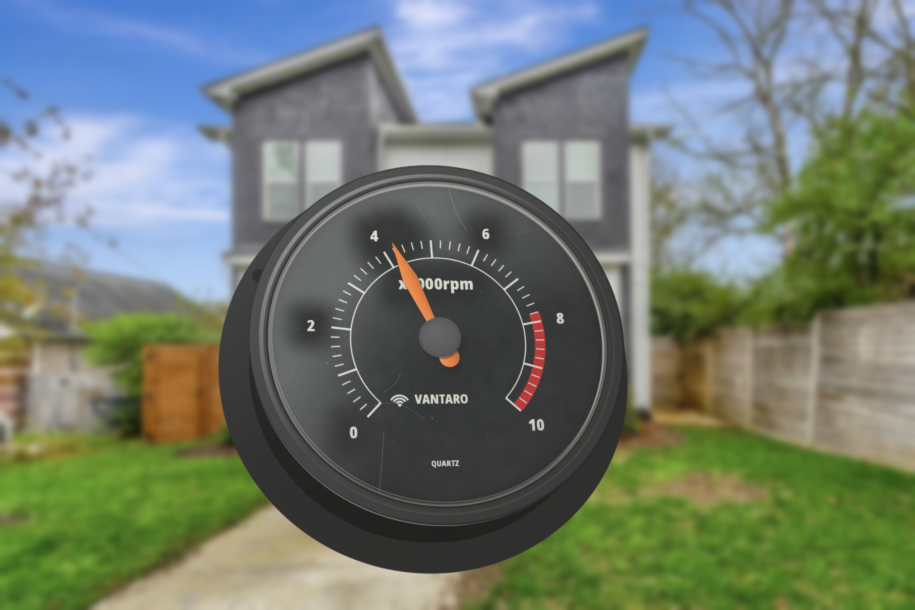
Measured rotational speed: 4200 (rpm)
